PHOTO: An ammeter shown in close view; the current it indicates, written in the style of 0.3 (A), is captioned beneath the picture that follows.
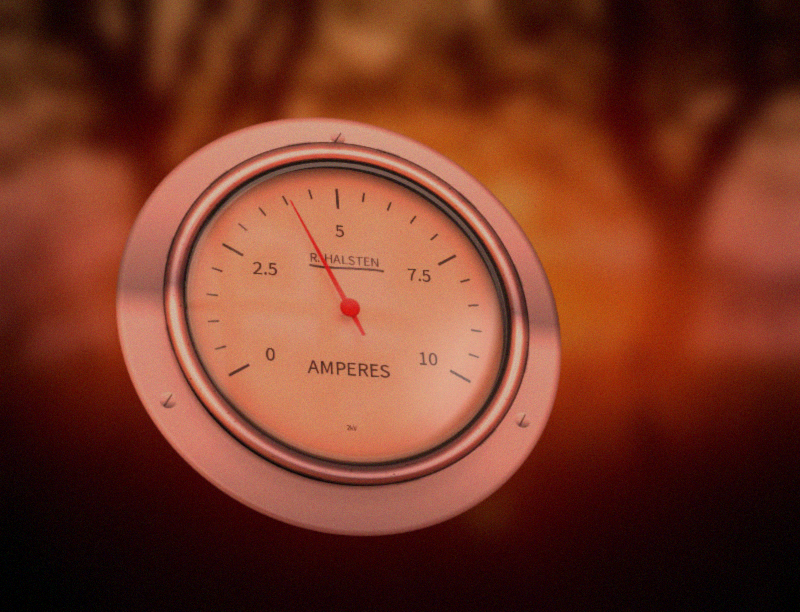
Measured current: 4 (A)
